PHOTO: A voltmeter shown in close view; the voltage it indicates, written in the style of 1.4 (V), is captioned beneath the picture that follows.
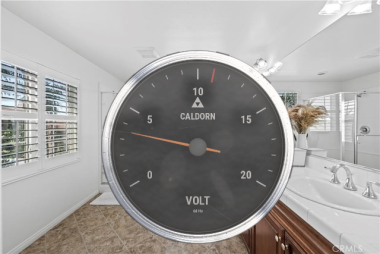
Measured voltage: 3.5 (V)
